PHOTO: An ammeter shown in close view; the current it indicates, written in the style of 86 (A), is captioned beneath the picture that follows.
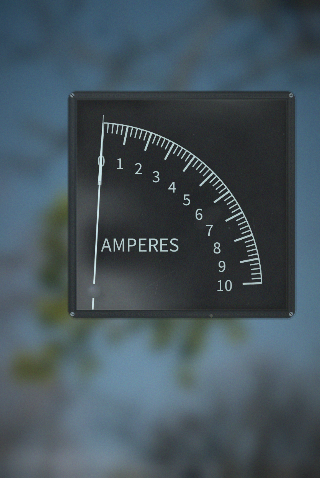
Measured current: 0 (A)
